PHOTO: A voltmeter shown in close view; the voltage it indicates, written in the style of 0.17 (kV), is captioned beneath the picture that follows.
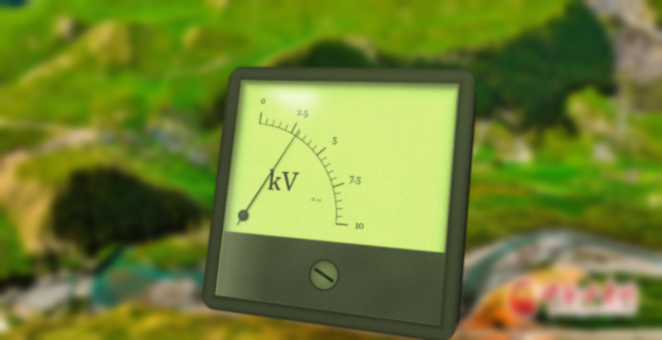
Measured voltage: 3 (kV)
